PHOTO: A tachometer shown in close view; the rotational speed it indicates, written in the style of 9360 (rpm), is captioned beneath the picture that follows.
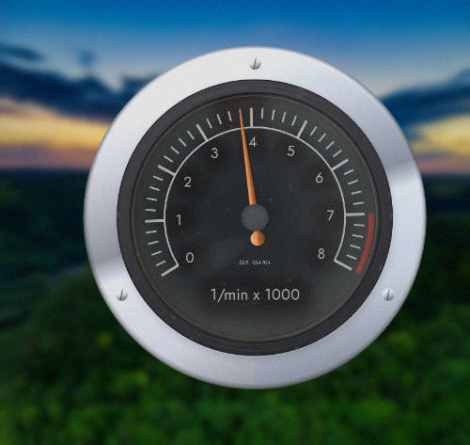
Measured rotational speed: 3800 (rpm)
